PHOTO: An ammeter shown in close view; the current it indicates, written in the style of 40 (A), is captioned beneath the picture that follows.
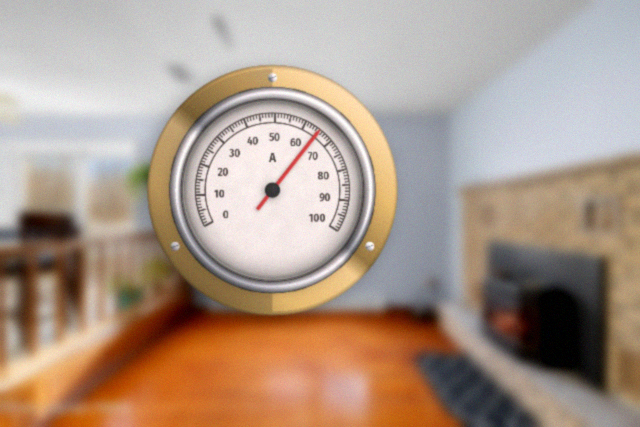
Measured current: 65 (A)
